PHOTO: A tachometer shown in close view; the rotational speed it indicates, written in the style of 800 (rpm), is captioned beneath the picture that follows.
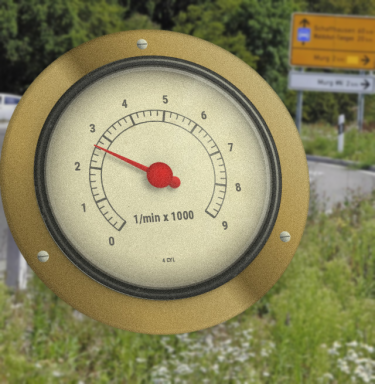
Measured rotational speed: 2600 (rpm)
